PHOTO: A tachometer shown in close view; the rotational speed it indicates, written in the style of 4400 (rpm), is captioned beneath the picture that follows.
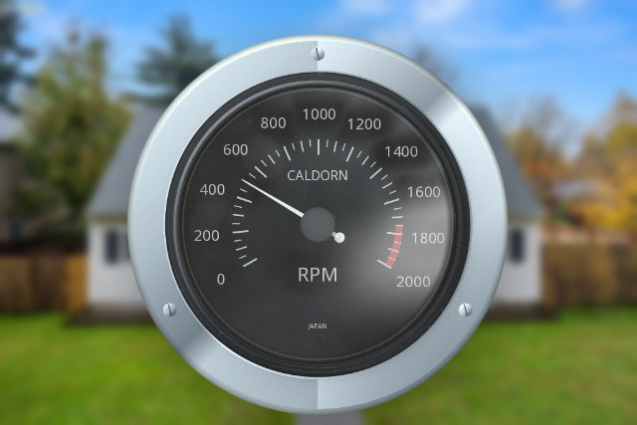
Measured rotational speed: 500 (rpm)
